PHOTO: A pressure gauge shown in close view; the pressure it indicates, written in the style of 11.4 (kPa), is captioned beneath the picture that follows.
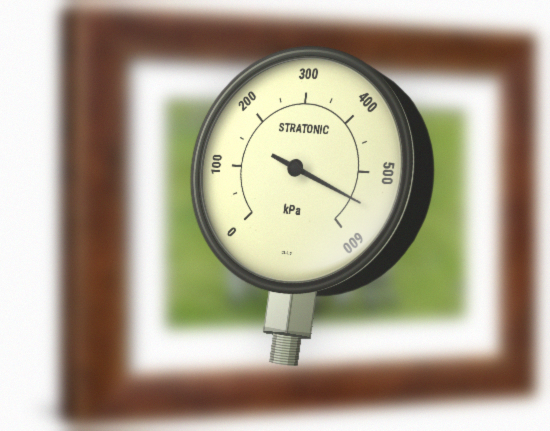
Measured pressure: 550 (kPa)
